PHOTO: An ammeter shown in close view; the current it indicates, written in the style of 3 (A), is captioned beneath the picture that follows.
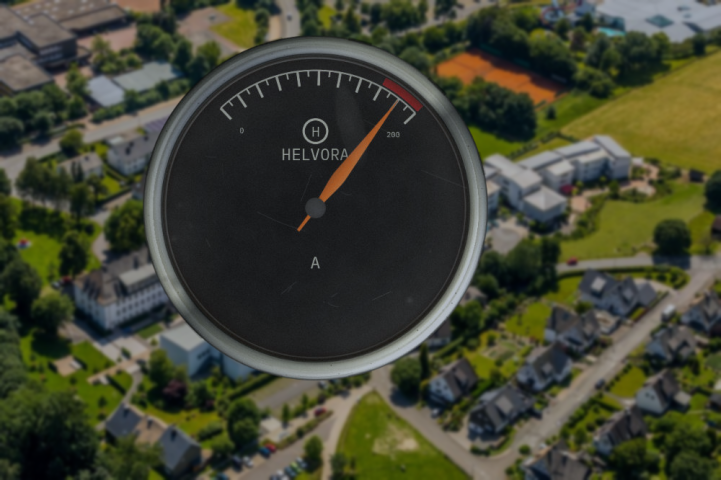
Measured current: 180 (A)
